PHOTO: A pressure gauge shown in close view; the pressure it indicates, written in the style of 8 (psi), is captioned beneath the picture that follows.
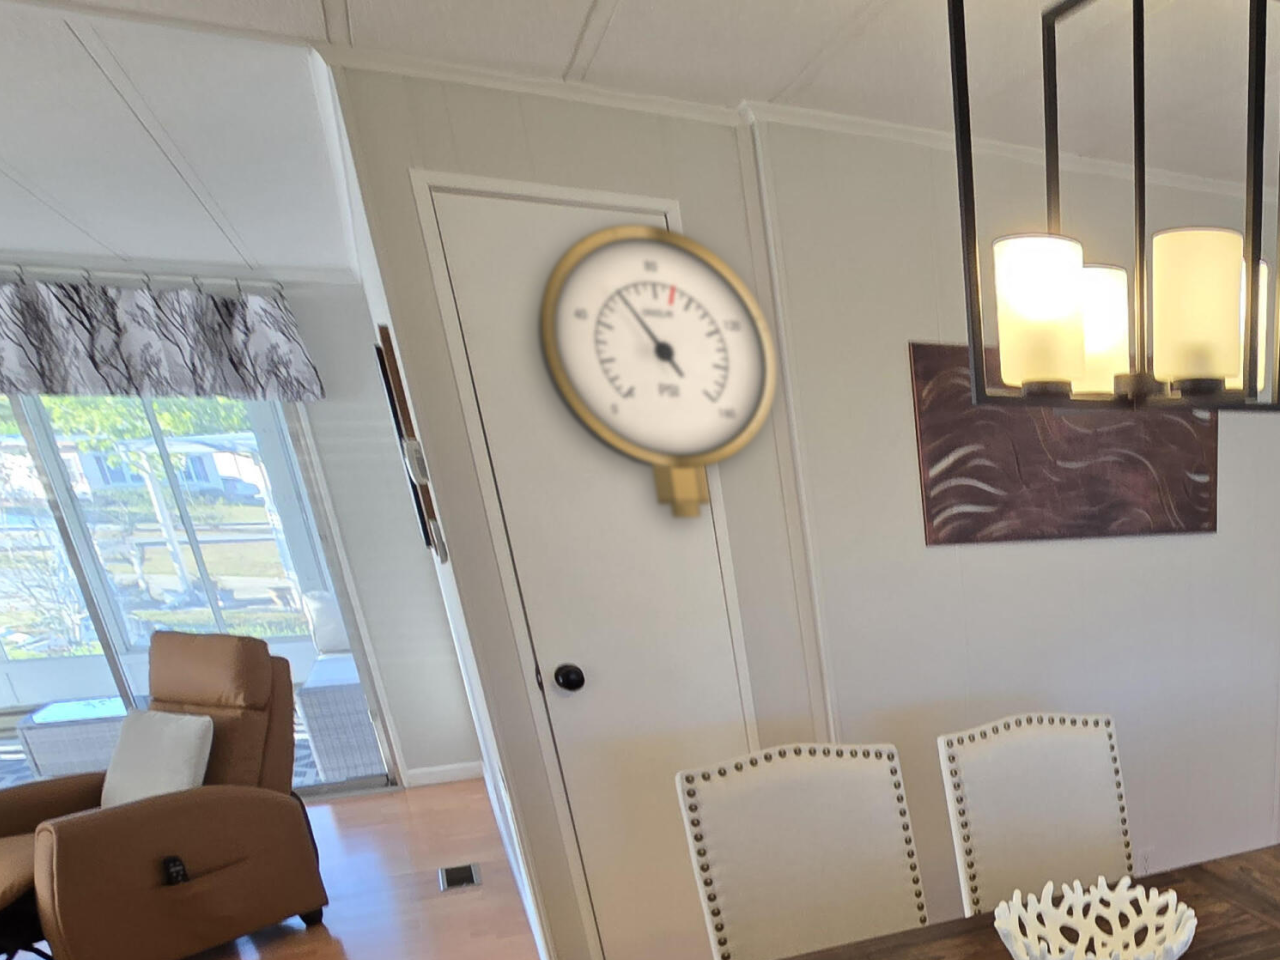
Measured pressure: 60 (psi)
